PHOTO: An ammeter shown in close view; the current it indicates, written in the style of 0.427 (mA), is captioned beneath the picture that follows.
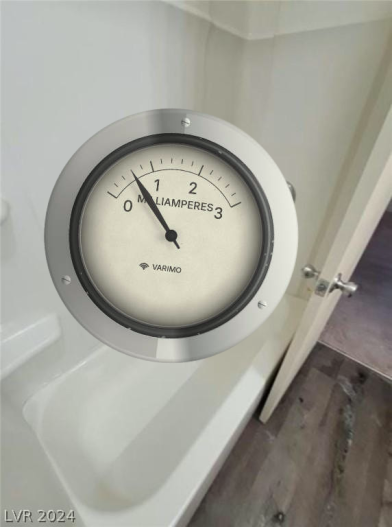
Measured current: 0.6 (mA)
